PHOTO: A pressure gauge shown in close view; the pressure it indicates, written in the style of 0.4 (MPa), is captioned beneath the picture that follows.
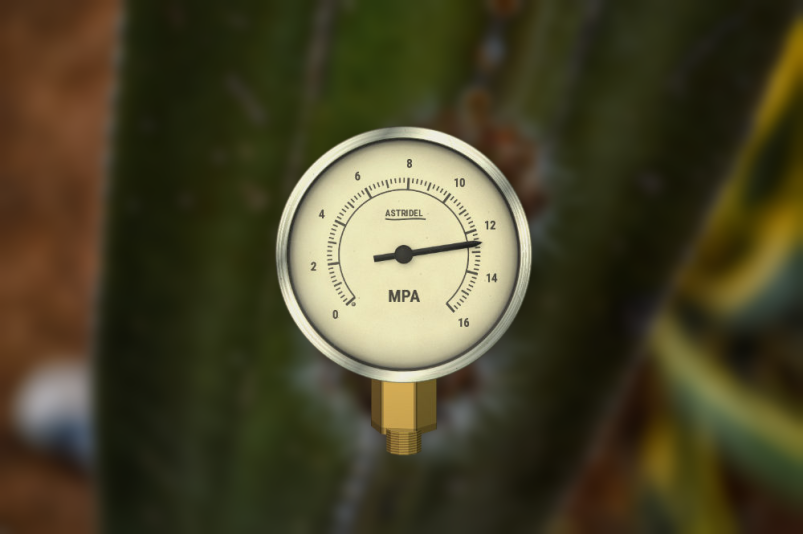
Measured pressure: 12.6 (MPa)
